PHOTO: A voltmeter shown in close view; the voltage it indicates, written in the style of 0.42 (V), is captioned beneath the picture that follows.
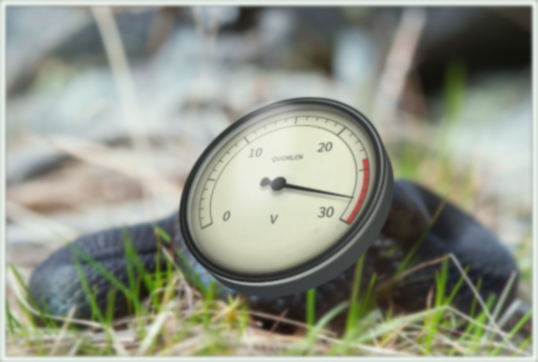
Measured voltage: 28 (V)
